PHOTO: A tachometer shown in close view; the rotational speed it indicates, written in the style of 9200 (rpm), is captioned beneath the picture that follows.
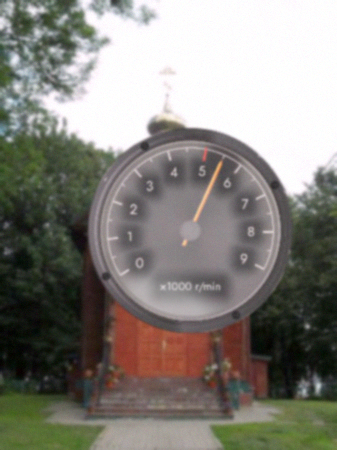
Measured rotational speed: 5500 (rpm)
